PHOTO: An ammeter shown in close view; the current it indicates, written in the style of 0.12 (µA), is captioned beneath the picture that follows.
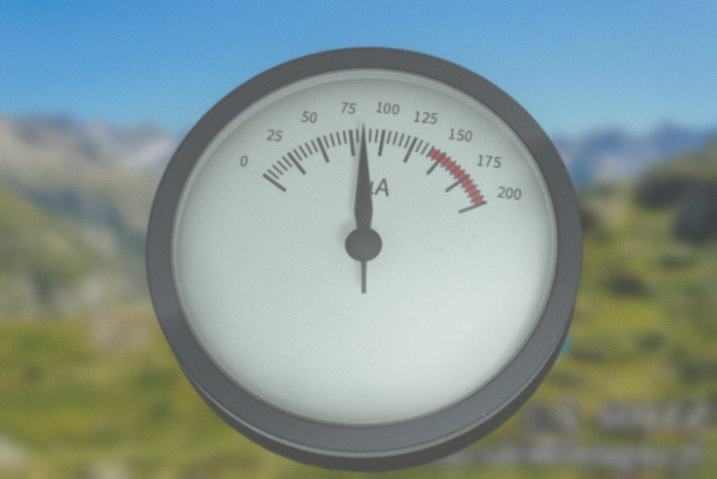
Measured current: 85 (µA)
